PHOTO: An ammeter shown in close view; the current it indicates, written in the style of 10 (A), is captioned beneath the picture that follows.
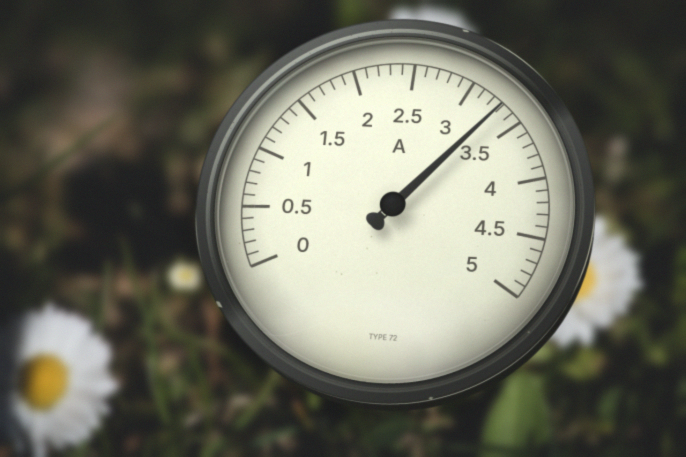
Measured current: 3.3 (A)
